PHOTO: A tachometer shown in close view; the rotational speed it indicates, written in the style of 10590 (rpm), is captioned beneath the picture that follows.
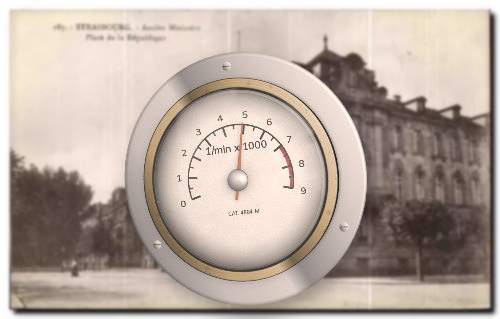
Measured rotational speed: 5000 (rpm)
